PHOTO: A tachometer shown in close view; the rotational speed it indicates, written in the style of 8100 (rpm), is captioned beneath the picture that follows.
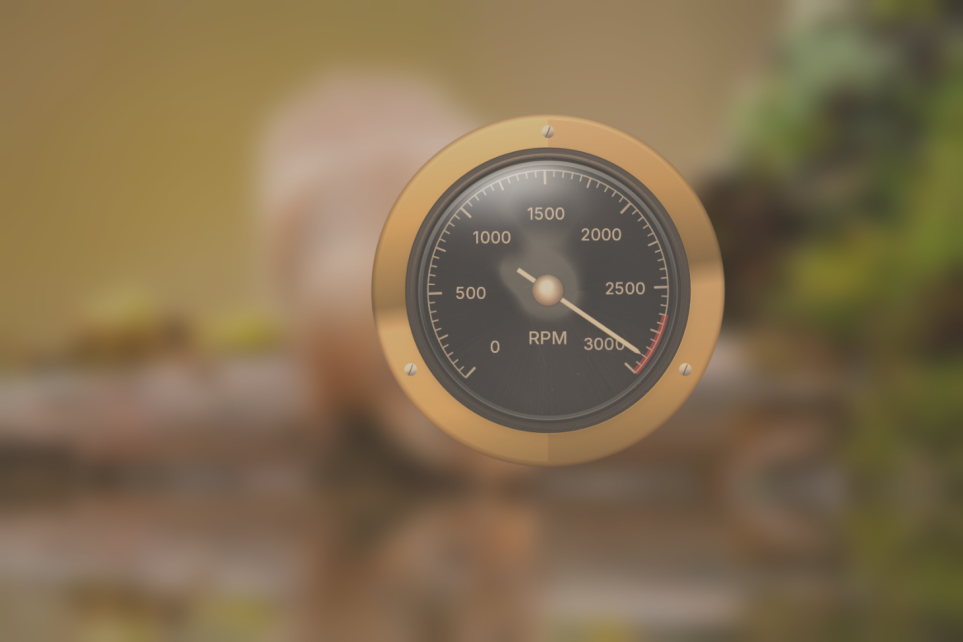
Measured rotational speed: 2900 (rpm)
